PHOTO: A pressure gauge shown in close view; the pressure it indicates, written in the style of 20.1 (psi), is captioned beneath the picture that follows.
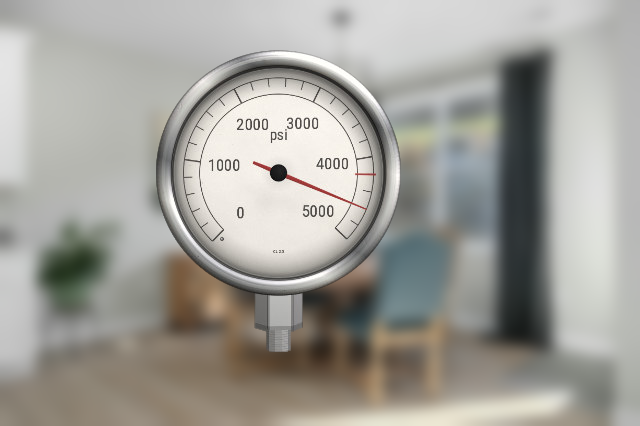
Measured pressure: 4600 (psi)
